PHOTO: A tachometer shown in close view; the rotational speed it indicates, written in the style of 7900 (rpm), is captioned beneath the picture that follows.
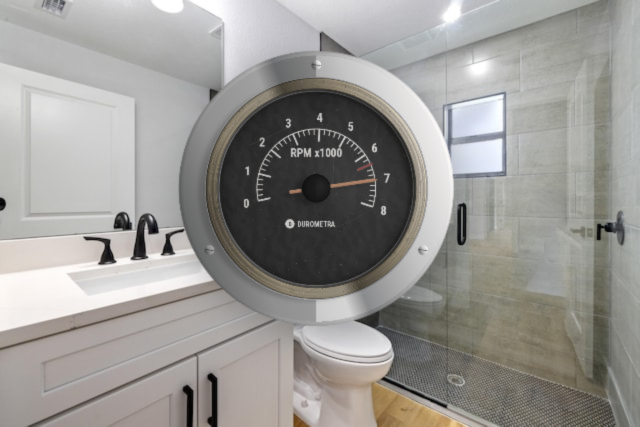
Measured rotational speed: 7000 (rpm)
